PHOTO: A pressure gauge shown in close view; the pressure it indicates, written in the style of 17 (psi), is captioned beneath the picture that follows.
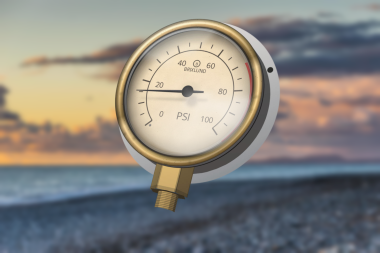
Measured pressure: 15 (psi)
